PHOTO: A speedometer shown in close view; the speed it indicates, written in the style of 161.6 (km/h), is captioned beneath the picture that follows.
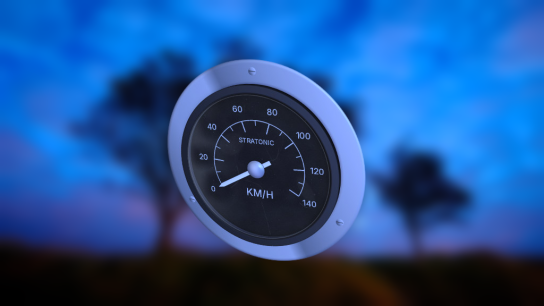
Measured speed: 0 (km/h)
